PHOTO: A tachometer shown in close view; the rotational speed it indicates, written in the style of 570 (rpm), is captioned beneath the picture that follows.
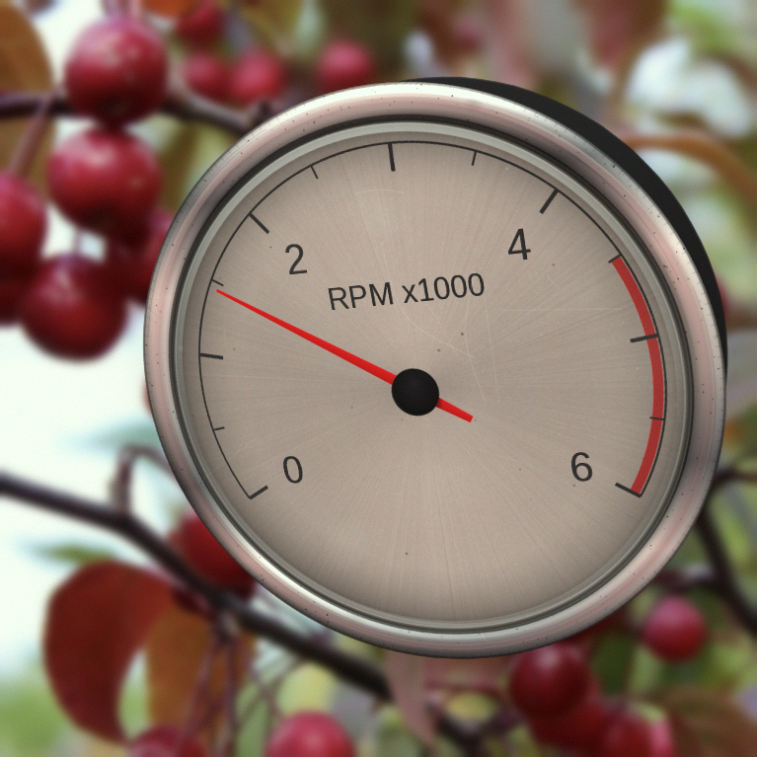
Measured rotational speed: 1500 (rpm)
